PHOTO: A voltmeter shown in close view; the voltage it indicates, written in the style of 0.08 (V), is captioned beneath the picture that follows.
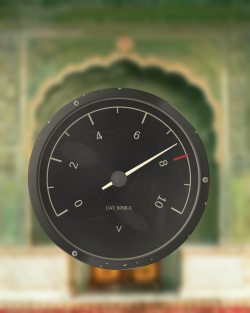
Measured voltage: 7.5 (V)
